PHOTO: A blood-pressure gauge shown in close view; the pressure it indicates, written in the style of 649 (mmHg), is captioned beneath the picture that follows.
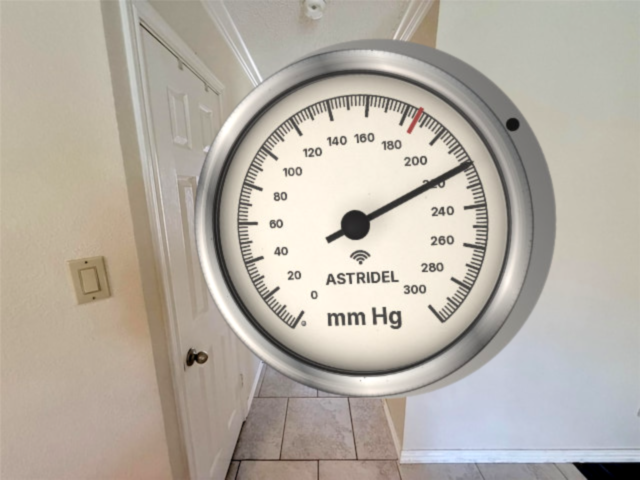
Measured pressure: 220 (mmHg)
